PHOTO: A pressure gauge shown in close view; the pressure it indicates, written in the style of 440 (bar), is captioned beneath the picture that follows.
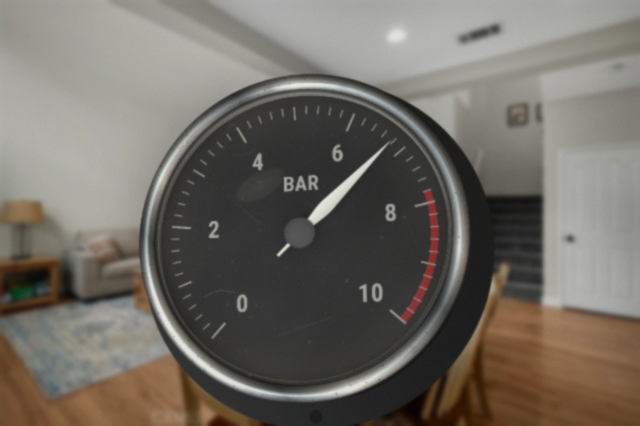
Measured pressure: 6.8 (bar)
